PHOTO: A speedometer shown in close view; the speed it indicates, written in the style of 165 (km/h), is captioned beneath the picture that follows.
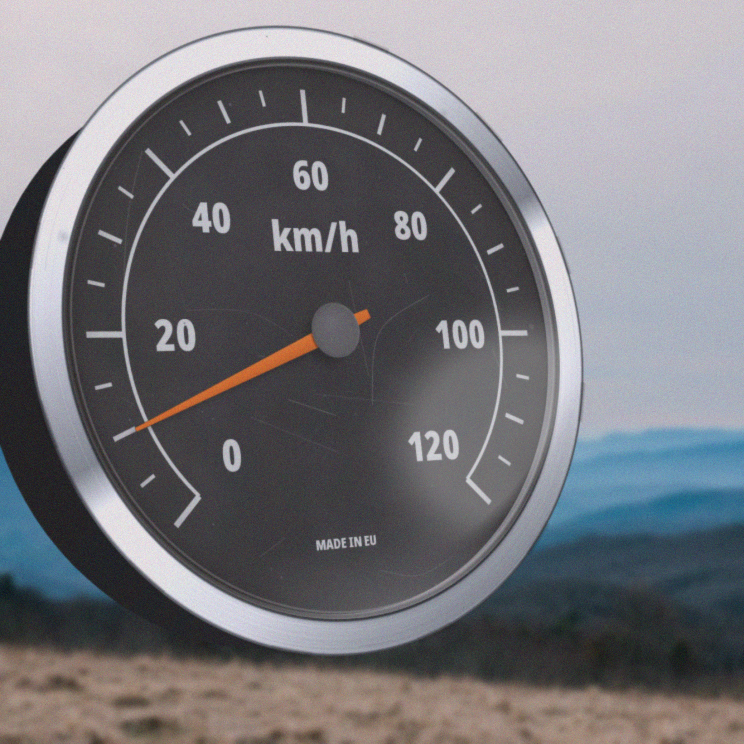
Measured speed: 10 (km/h)
